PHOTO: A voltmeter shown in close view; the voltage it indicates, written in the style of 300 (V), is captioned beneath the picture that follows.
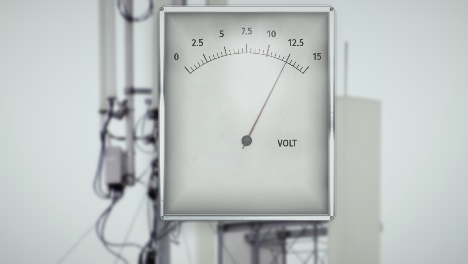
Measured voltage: 12.5 (V)
